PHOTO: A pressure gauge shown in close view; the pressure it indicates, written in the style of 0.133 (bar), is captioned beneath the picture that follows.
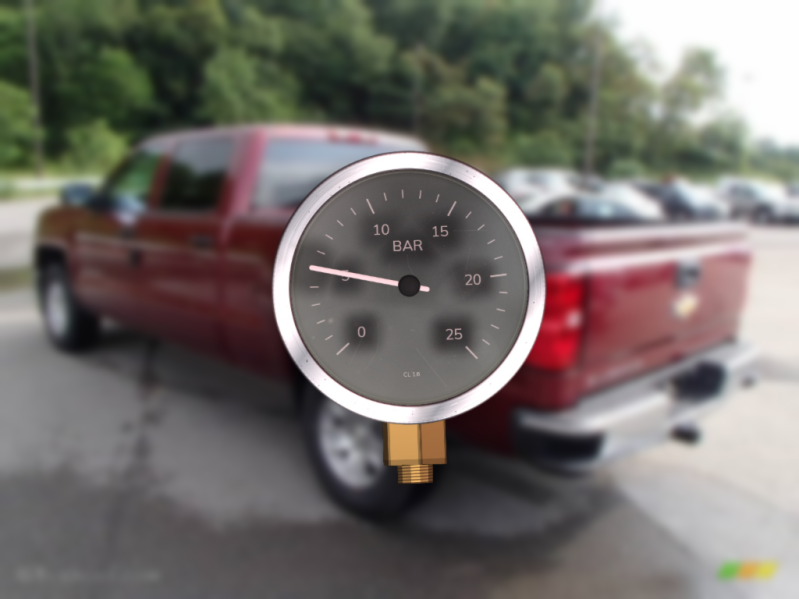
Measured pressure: 5 (bar)
